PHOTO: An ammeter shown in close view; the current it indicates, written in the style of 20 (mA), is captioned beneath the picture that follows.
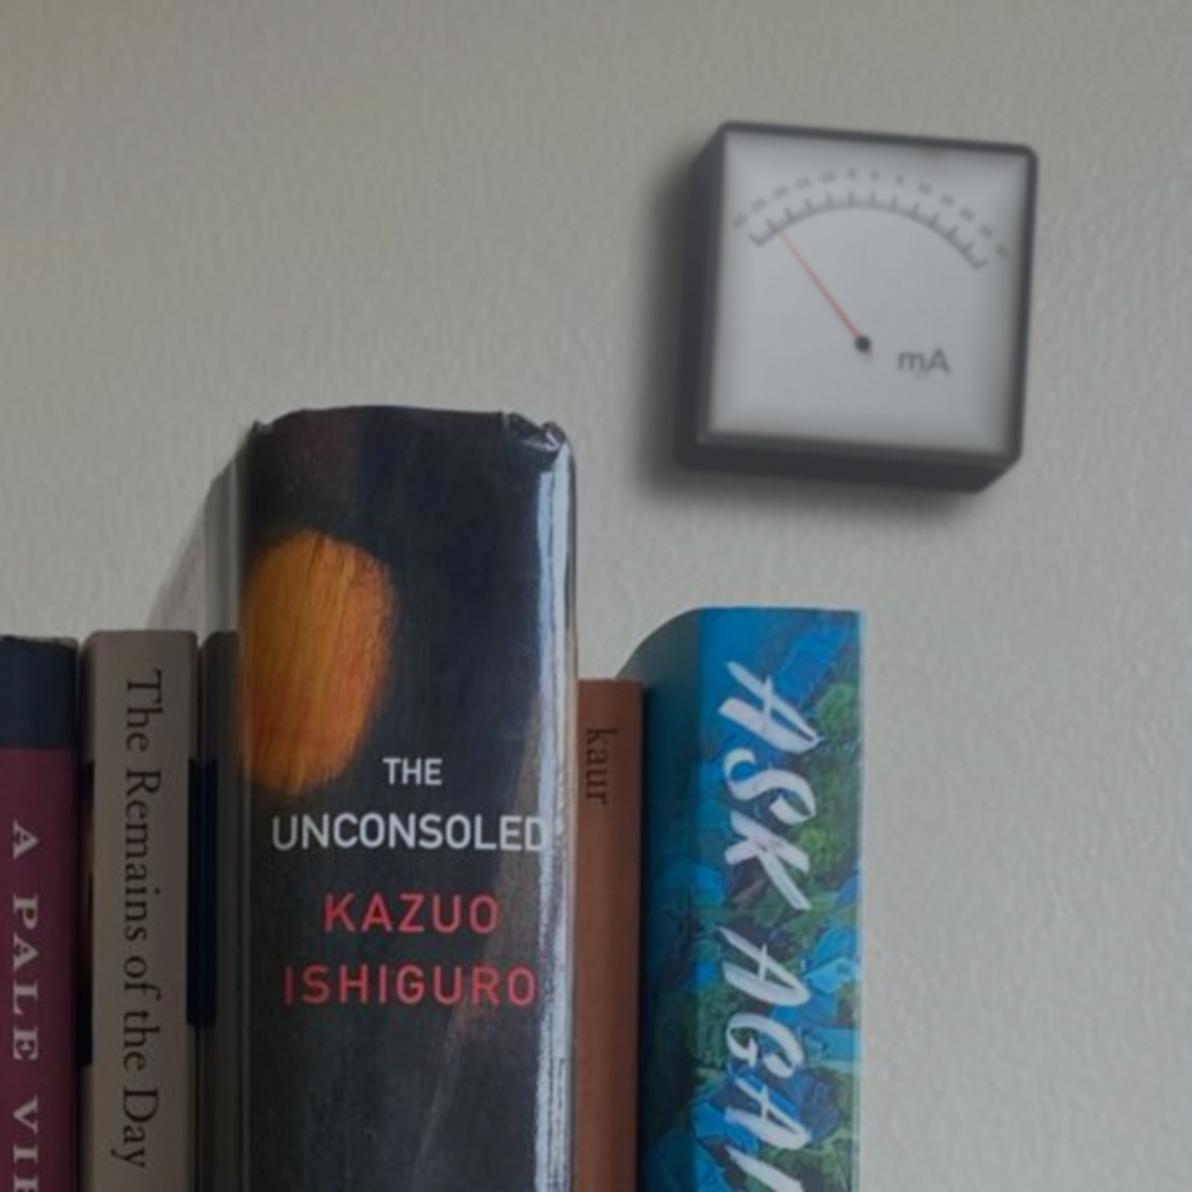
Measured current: -25 (mA)
